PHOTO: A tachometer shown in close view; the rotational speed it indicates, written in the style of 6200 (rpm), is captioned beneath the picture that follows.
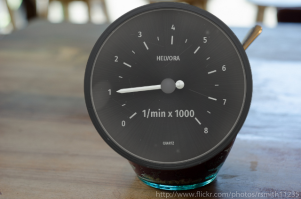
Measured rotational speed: 1000 (rpm)
